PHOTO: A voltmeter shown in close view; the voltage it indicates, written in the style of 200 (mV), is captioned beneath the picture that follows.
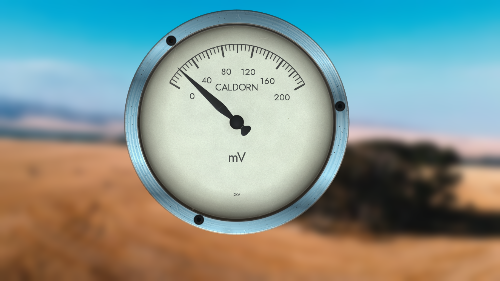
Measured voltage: 20 (mV)
